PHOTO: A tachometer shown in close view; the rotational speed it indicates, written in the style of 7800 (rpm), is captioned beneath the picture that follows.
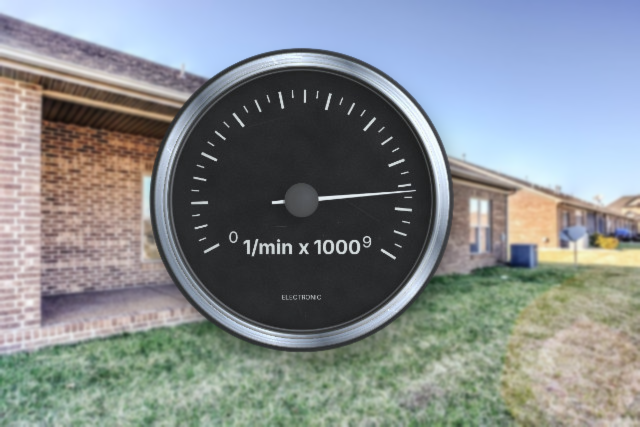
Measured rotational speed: 7625 (rpm)
